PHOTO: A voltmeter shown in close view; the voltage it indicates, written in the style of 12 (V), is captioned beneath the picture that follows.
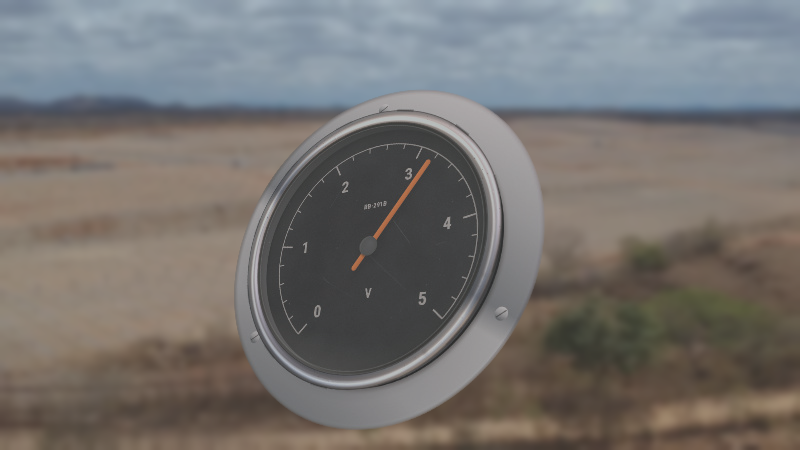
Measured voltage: 3.2 (V)
